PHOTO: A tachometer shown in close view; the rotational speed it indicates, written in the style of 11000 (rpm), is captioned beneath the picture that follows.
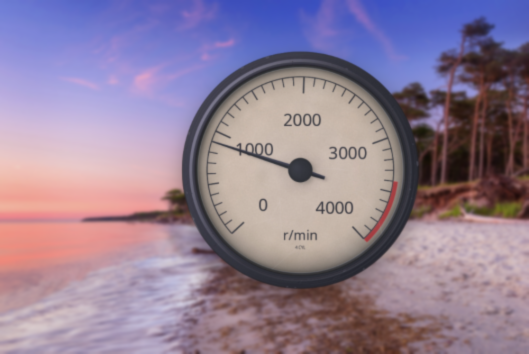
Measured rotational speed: 900 (rpm)
